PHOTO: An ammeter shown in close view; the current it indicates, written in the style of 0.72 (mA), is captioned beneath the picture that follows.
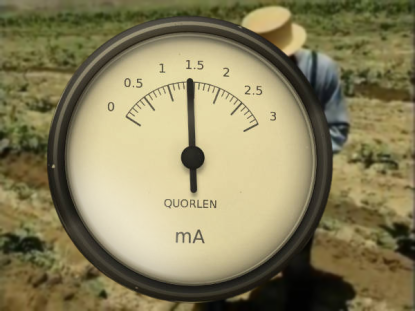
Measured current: 1.4 (mA)
